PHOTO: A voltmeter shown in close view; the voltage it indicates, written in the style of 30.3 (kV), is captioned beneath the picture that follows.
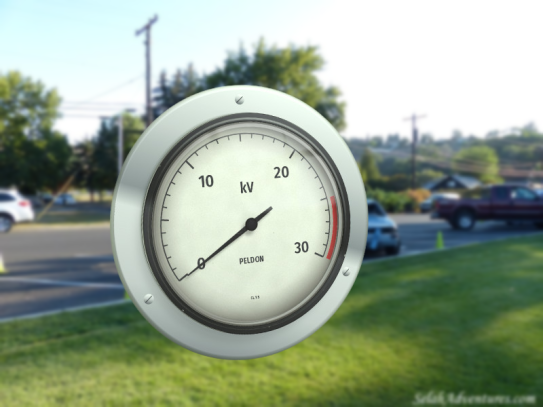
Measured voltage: 0 (kV)
